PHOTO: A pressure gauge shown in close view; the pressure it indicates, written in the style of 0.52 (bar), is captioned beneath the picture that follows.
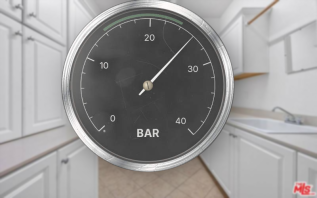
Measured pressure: 26 (bar)
